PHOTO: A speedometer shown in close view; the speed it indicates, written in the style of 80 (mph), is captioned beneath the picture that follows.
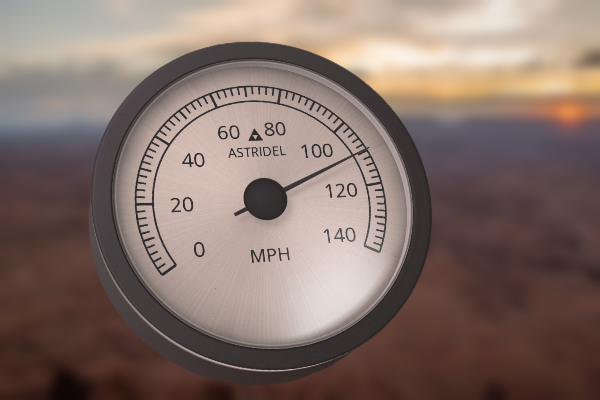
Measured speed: 110 (mph)
